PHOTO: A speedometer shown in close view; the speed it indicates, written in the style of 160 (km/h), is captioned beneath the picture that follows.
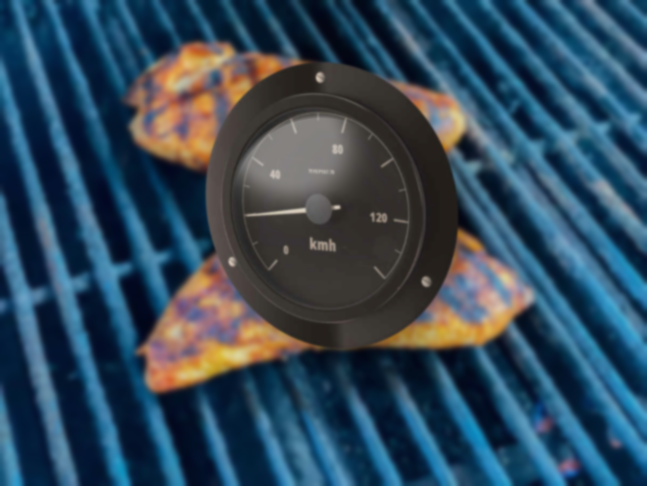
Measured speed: 20 (km/h)
